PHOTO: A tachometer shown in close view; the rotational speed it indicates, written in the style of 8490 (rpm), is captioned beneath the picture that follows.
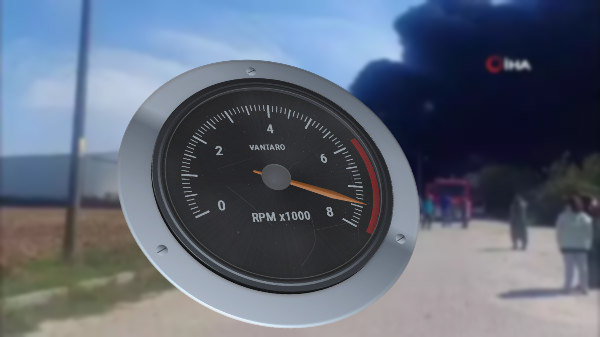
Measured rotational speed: 7500 (rpm)
